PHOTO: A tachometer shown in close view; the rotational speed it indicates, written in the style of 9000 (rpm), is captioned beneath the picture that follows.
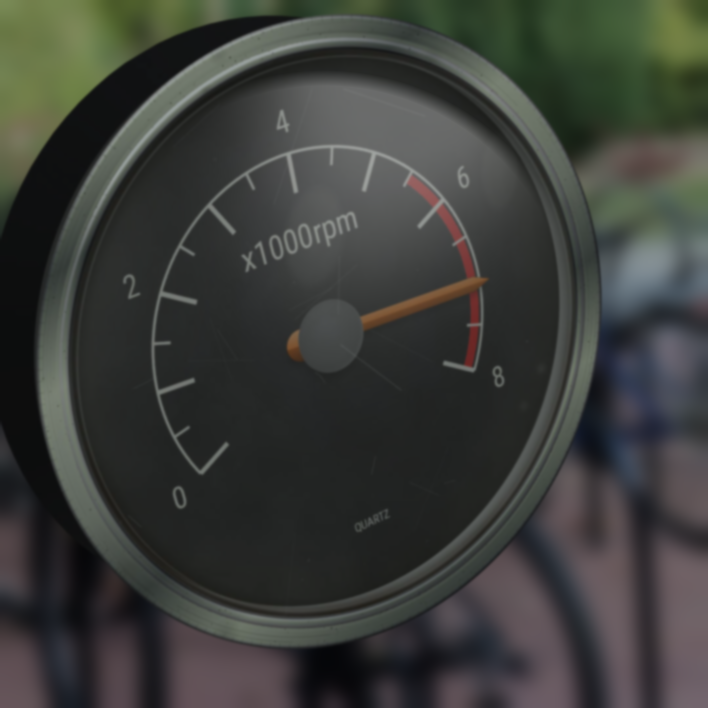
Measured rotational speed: 7000 (rpm)
